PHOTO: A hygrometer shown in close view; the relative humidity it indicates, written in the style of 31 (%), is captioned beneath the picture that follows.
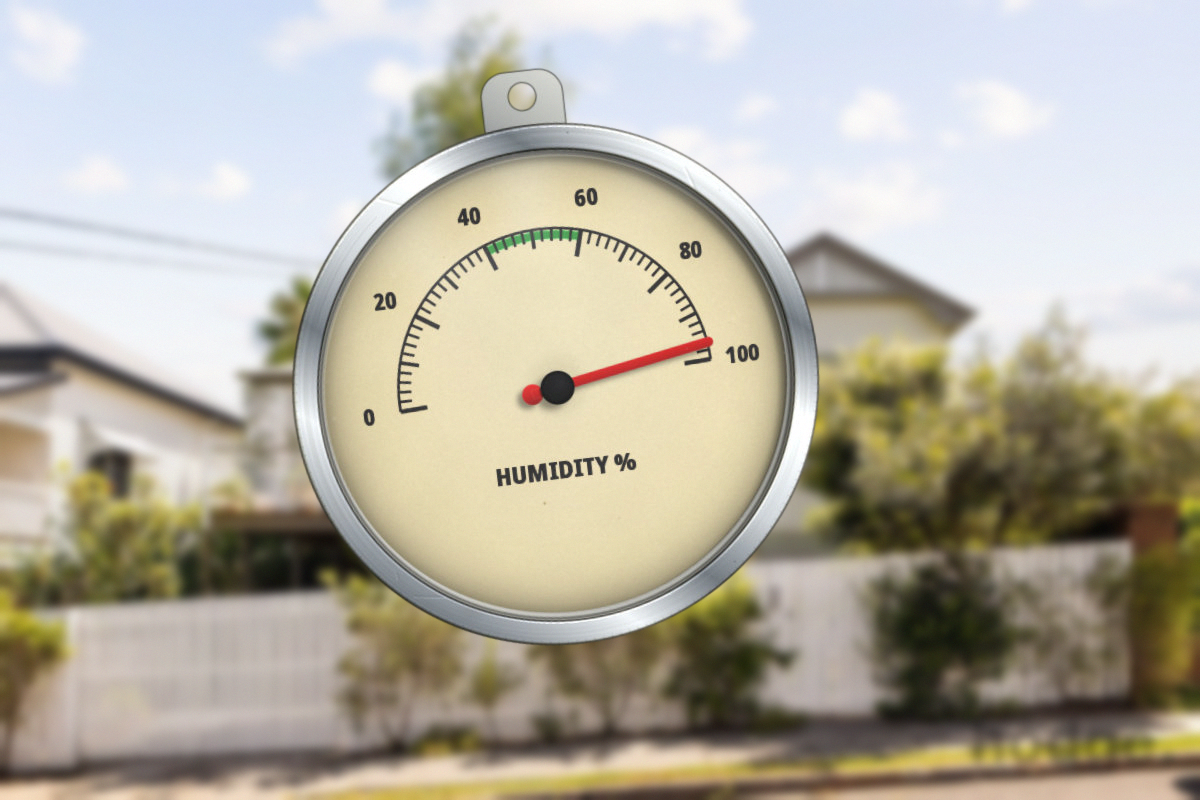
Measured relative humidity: 96 (%)
